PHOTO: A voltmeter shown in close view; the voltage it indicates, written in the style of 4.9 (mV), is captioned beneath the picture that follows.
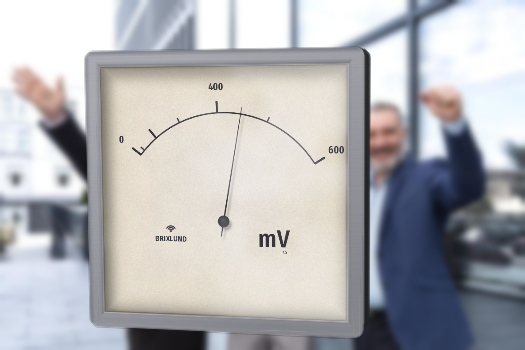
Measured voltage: 450 (mV)
